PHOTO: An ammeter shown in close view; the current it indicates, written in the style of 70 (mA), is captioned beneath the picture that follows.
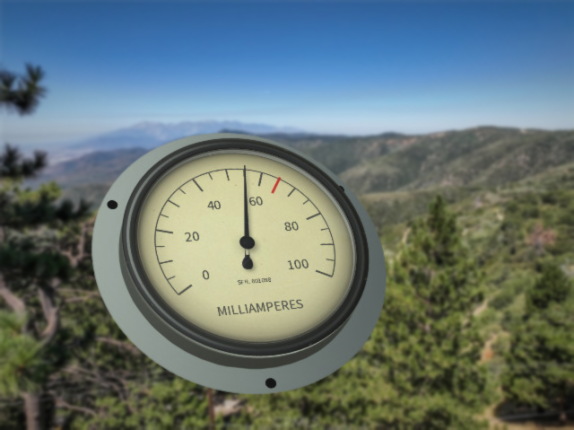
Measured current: 55 (mA)
